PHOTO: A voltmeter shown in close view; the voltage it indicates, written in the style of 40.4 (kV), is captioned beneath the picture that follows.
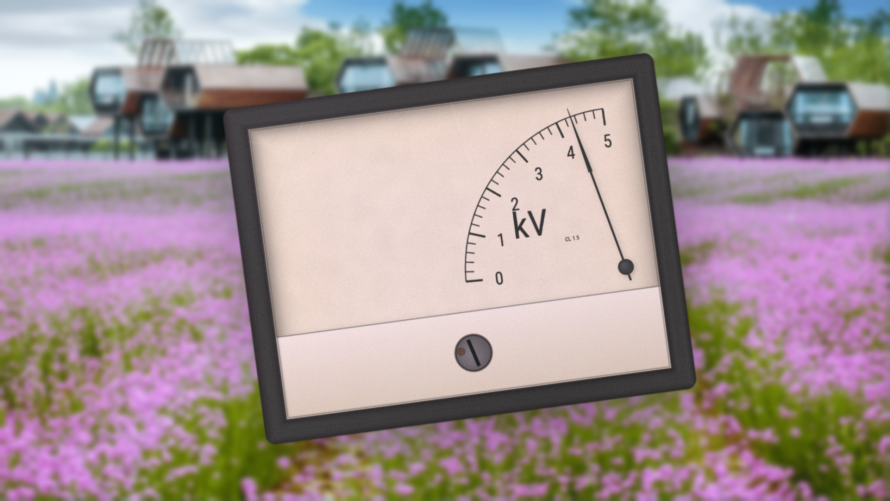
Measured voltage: 4.3 (kV)
